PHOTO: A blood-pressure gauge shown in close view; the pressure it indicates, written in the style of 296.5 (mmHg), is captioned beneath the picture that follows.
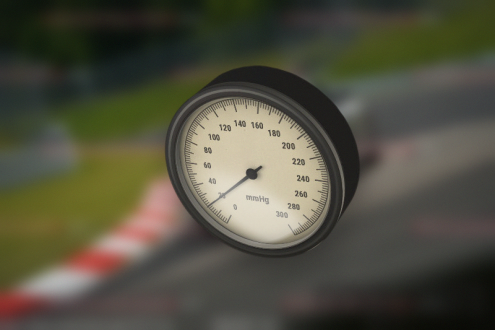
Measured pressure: 20 (mmHg)
